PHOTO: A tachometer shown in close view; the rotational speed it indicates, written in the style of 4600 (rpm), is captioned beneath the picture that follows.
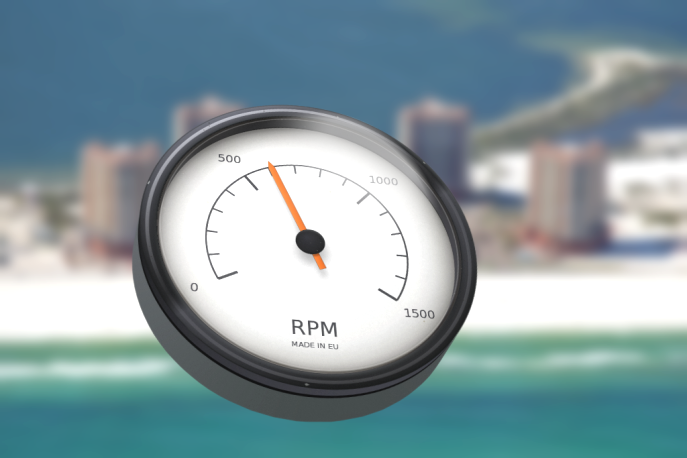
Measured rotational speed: 600 (rpm)
